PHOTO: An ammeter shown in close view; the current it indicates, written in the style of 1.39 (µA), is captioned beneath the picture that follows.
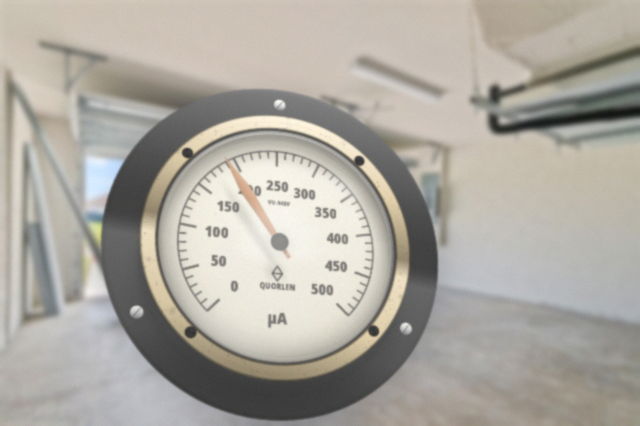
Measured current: 190 (µA)
